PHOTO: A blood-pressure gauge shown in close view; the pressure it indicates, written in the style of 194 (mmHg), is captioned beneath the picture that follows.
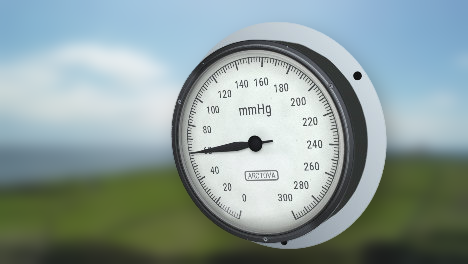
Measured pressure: 60 (mmHg)
